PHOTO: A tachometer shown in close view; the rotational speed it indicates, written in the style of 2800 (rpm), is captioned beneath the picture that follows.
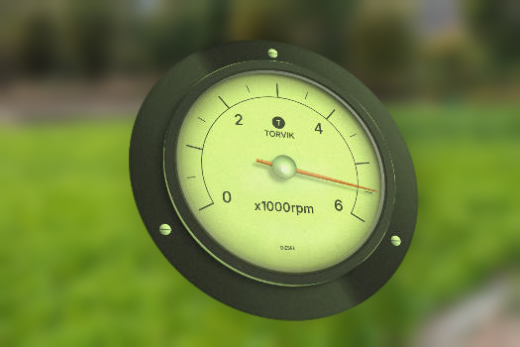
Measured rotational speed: 5500 (rpm)
